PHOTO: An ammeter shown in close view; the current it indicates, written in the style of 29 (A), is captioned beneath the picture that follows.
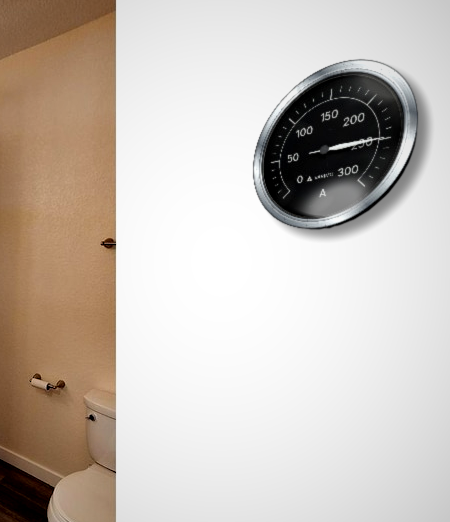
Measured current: 250 (A)
